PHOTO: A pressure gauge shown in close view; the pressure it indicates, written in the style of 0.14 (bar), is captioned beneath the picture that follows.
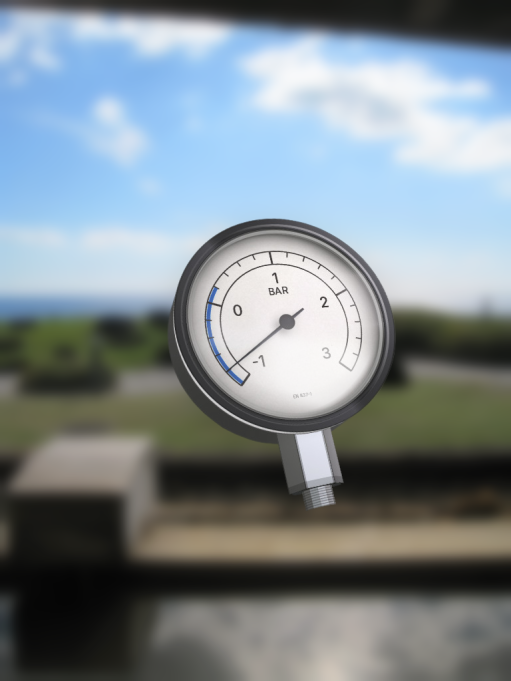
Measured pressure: -0.8 (bar)
